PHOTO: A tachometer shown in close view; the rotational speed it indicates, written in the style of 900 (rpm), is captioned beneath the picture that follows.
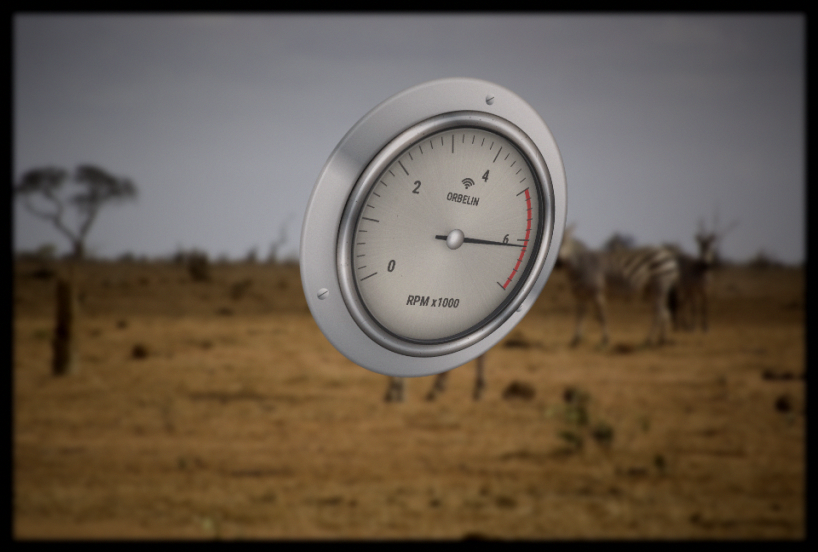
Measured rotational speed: 6100 (rpm)
